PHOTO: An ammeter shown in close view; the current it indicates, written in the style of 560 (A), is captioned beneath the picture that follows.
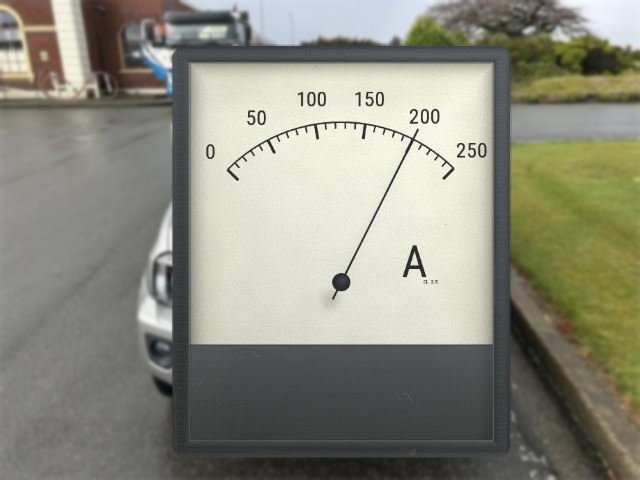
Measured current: 200 (A)
